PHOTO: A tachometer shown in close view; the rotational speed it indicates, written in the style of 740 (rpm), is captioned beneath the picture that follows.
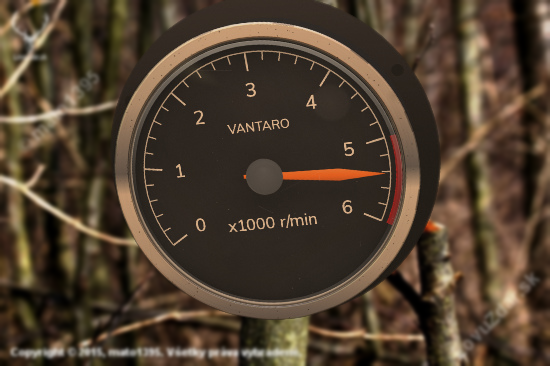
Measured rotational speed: 5400 (rpm)
